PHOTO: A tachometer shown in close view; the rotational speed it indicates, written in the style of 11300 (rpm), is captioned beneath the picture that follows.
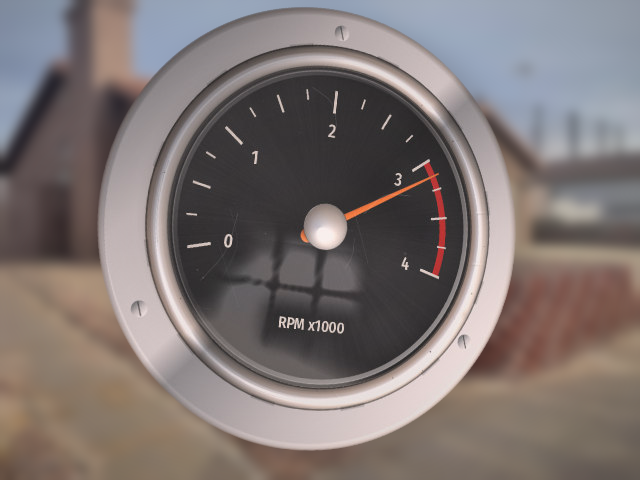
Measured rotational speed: 3125 (rpm)
